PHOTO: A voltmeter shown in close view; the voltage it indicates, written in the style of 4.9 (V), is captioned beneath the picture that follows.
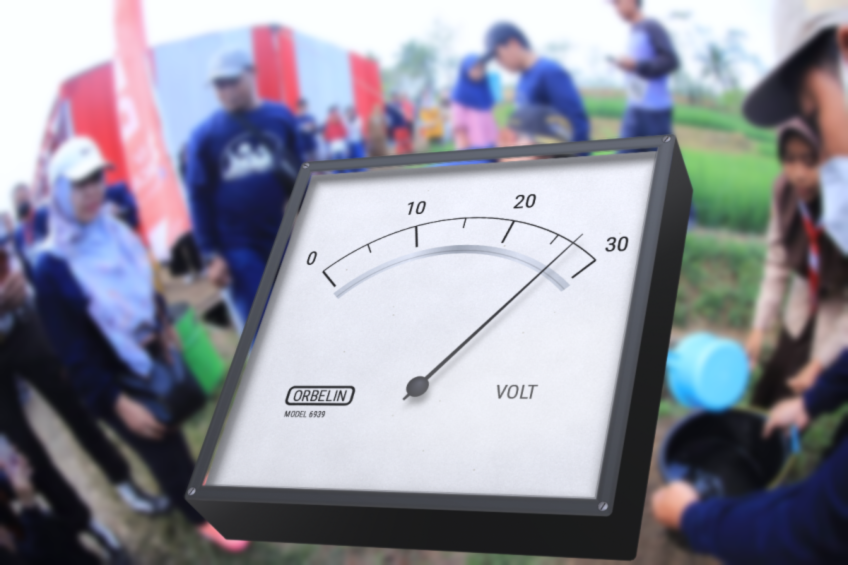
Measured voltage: 27.5 (V)
